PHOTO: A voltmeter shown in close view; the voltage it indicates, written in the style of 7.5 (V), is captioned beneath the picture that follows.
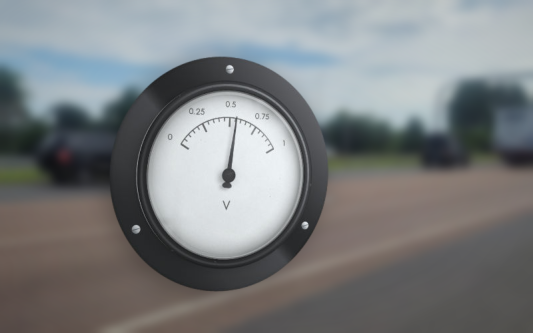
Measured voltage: 0.55 (V)
